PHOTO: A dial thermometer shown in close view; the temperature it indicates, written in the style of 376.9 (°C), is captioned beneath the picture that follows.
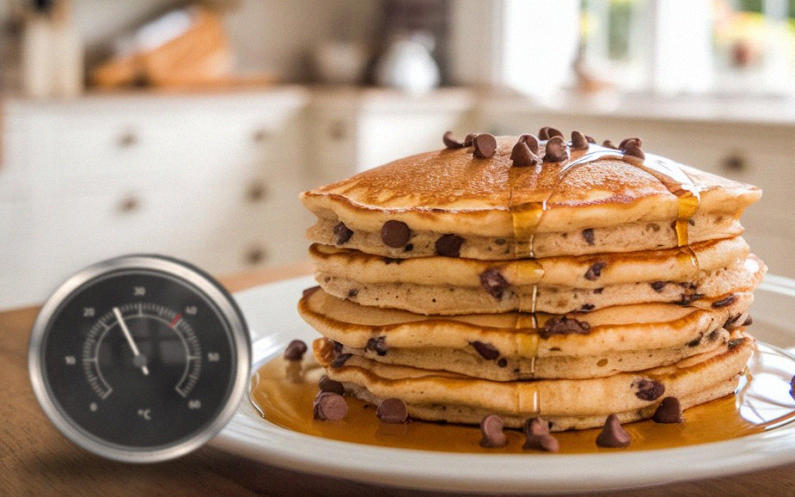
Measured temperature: 25 (°C)
